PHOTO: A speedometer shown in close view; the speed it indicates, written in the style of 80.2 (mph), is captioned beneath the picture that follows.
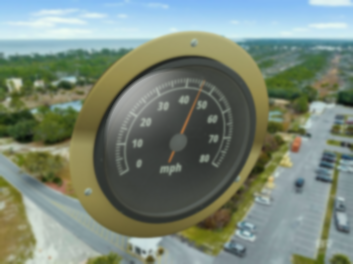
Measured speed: 45 (mph)
